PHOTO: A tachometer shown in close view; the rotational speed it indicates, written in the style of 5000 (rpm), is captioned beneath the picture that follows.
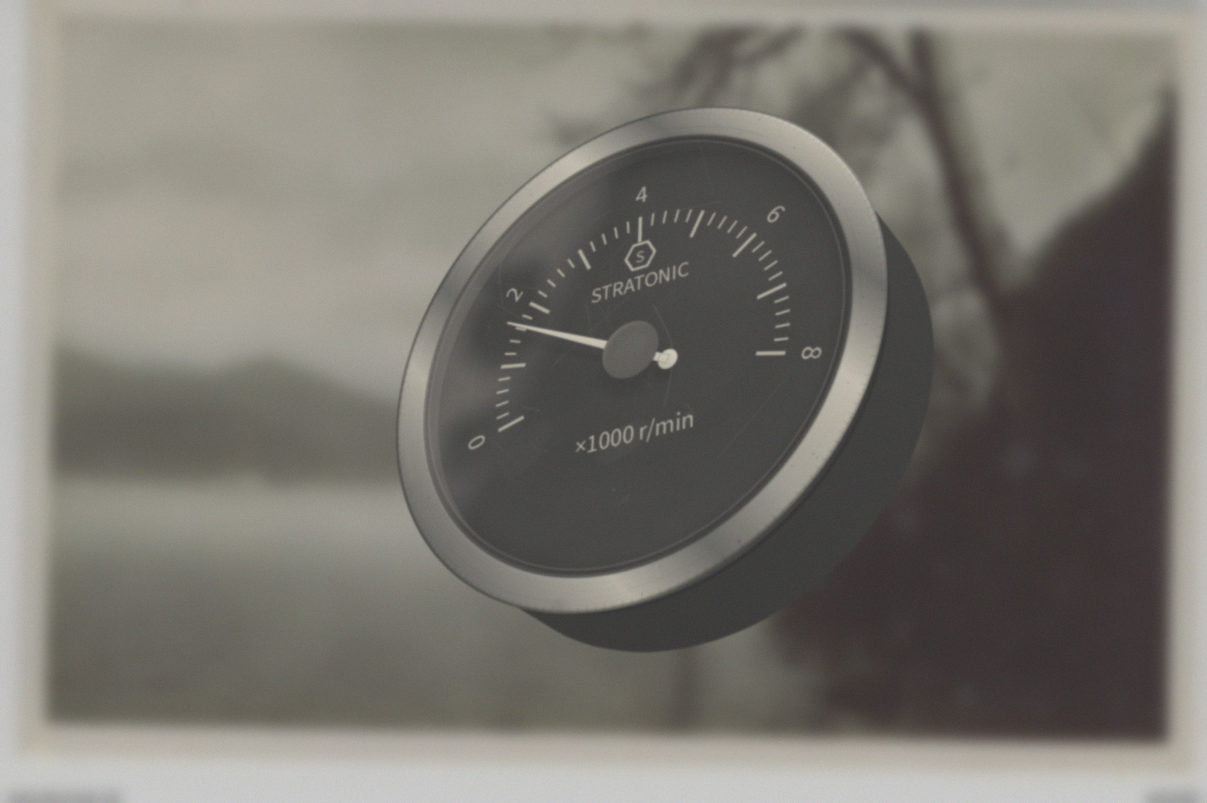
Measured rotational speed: 1600 (rpm)
